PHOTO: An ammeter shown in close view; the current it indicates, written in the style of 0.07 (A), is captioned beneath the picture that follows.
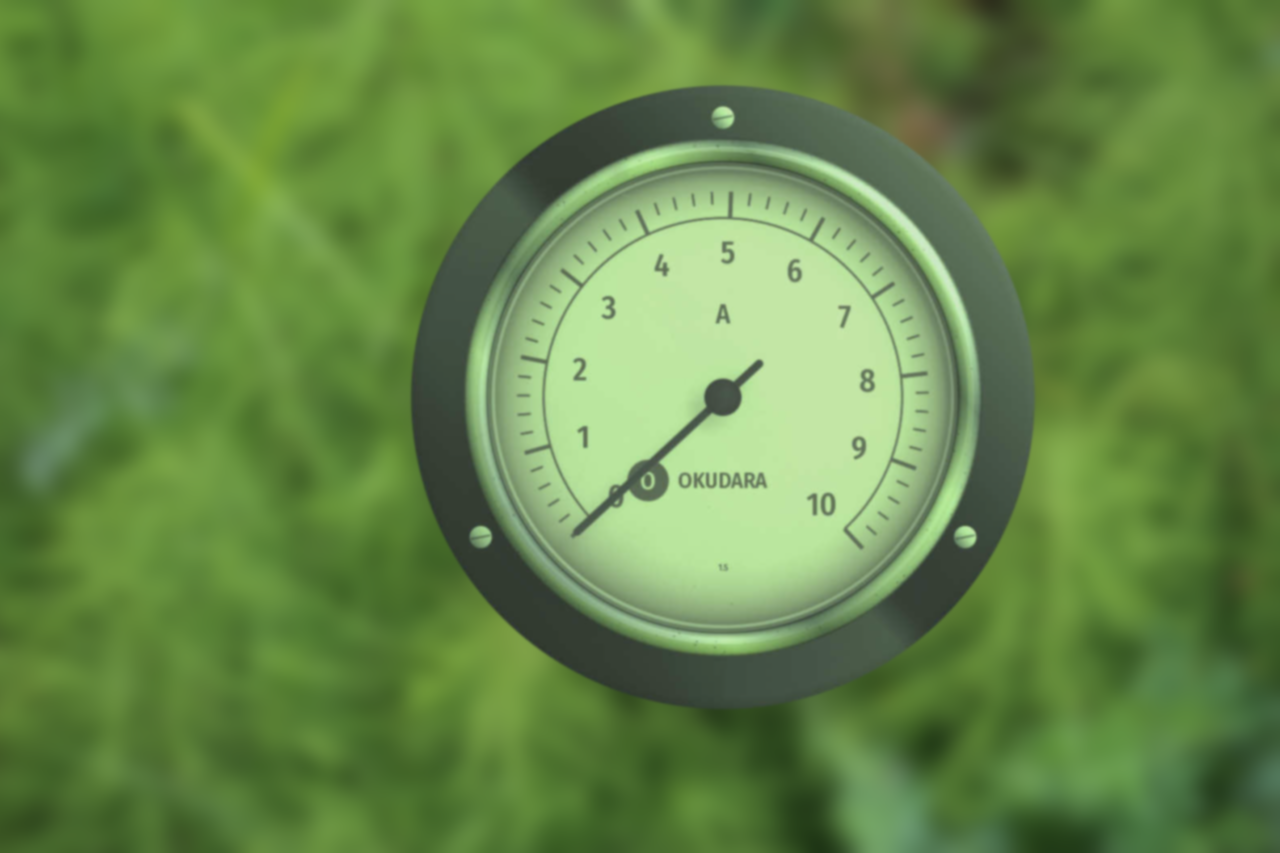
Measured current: 0 (A)
